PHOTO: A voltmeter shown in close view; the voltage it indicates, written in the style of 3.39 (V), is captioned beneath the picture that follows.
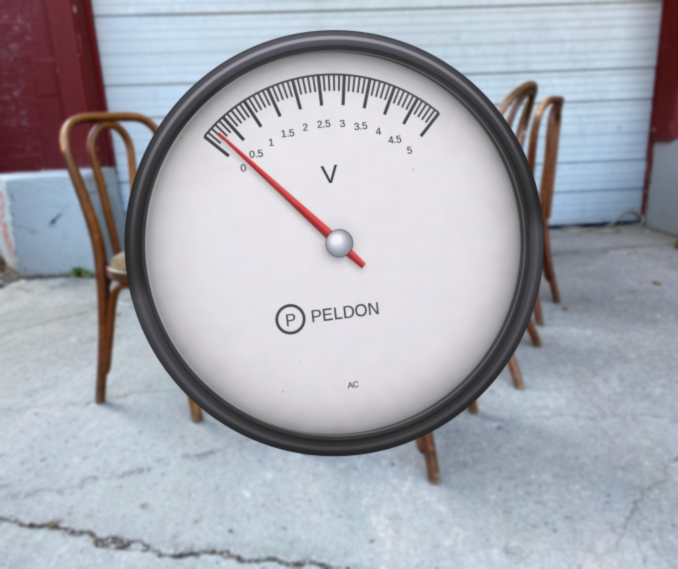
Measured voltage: 0.2 (V)
